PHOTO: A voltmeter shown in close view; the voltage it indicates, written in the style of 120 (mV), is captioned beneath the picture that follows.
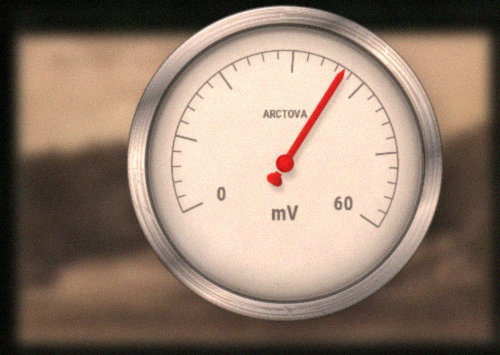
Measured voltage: 37 (mV)
